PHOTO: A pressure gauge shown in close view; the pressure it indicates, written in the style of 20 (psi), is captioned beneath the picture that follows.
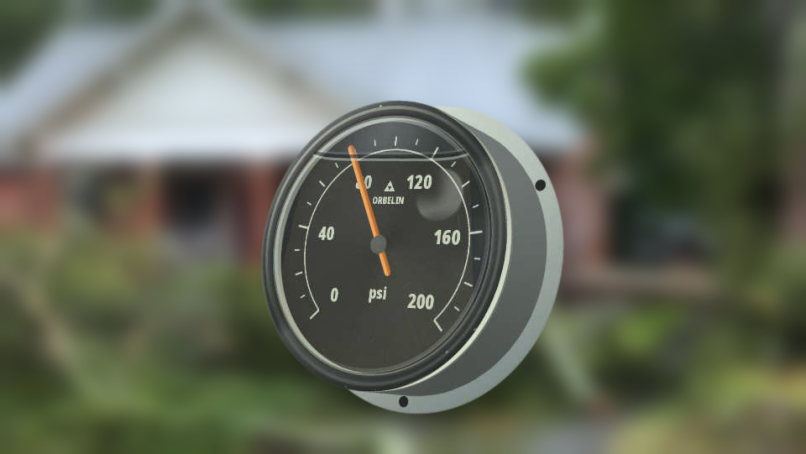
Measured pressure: 80 (psi)
